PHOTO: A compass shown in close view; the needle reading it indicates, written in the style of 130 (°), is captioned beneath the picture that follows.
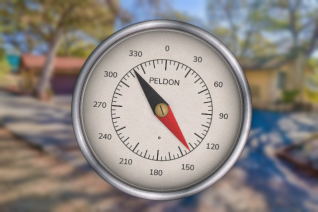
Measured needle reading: 140 (°)
